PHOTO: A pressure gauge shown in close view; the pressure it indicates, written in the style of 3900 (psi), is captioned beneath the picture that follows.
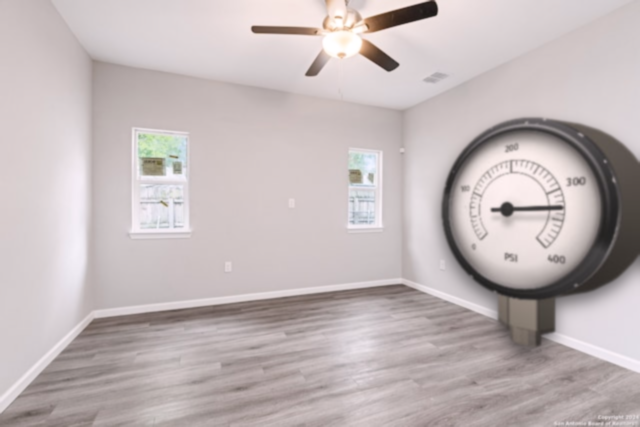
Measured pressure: 330 (psi)
